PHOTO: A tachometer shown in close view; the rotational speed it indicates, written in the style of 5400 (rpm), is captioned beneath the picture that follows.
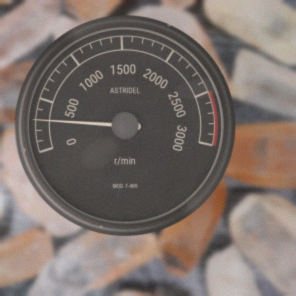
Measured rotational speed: 300 (rpm)
